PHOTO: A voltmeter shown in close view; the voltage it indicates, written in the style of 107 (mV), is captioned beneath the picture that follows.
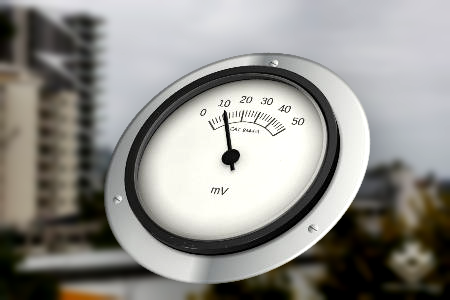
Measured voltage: 10 (mV)
